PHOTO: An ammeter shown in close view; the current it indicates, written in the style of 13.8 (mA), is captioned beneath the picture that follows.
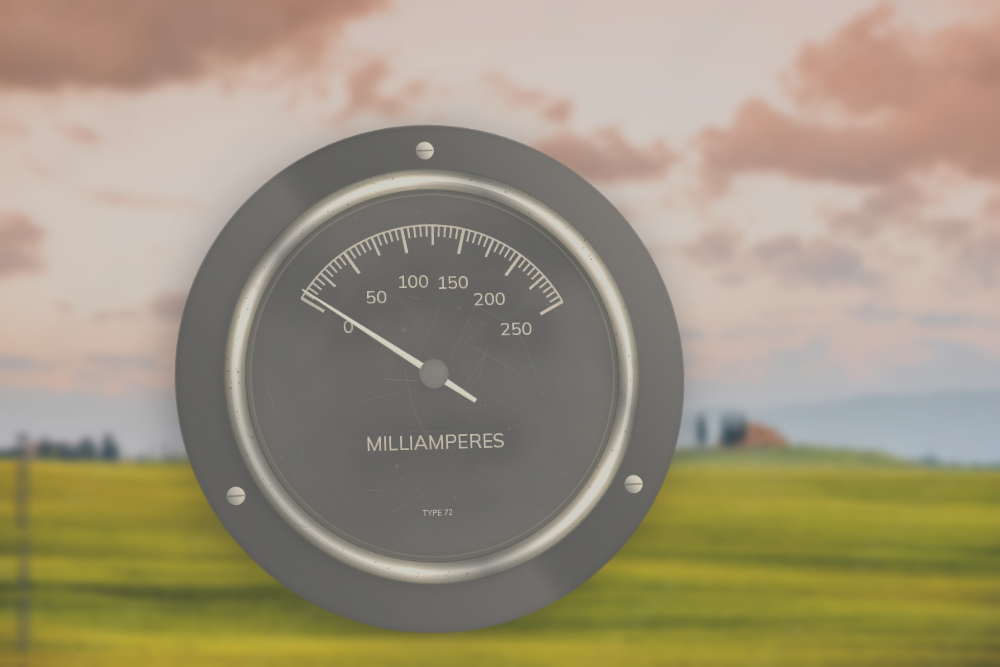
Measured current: 5 (mA)
